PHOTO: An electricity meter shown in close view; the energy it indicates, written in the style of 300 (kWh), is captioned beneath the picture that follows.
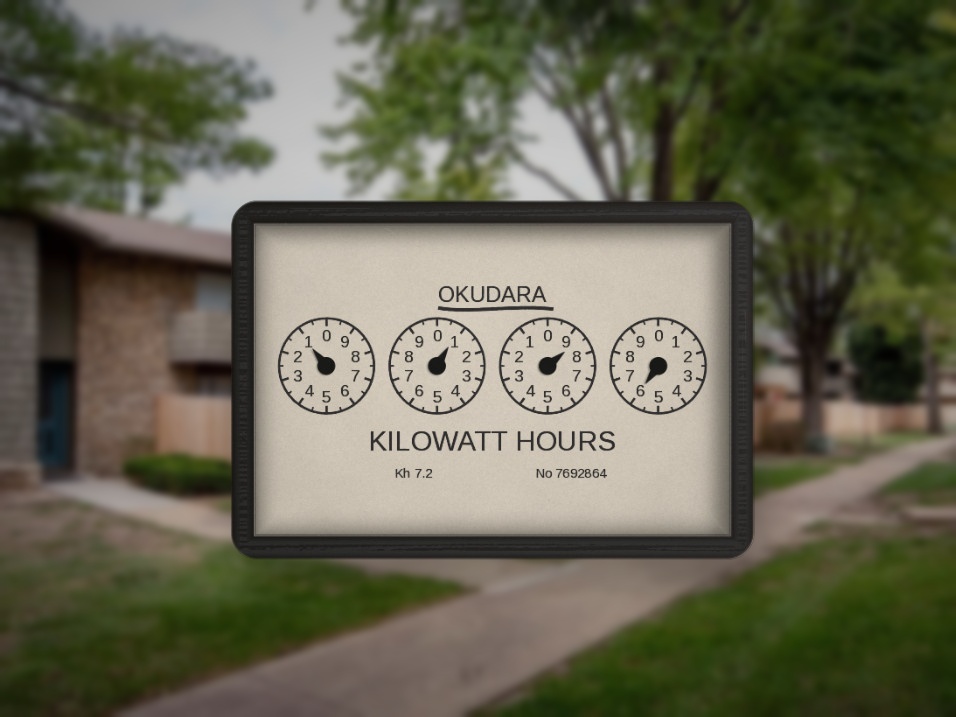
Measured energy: 1086 (kWh)
